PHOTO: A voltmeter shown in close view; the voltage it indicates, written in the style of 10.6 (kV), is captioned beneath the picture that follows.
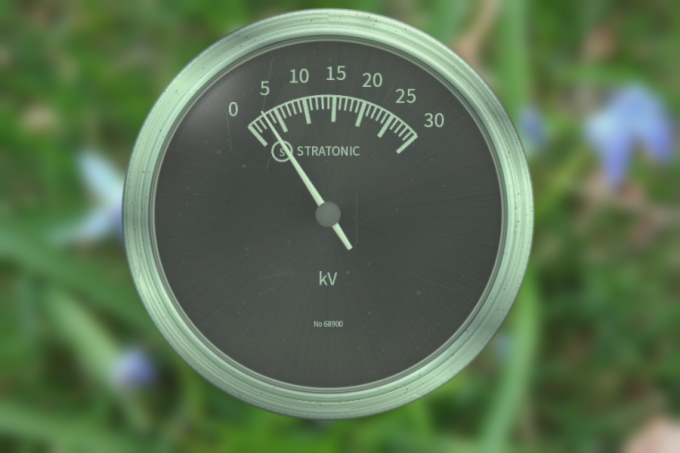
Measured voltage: 3 (kV)
